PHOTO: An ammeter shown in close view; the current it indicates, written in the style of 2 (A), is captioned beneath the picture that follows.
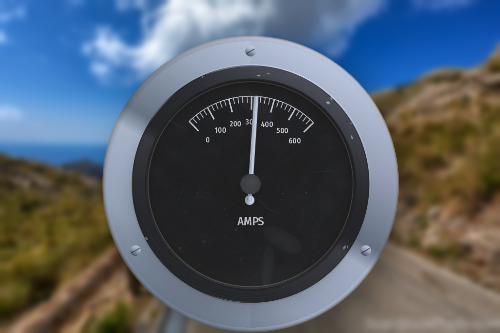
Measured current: 320 (A)
